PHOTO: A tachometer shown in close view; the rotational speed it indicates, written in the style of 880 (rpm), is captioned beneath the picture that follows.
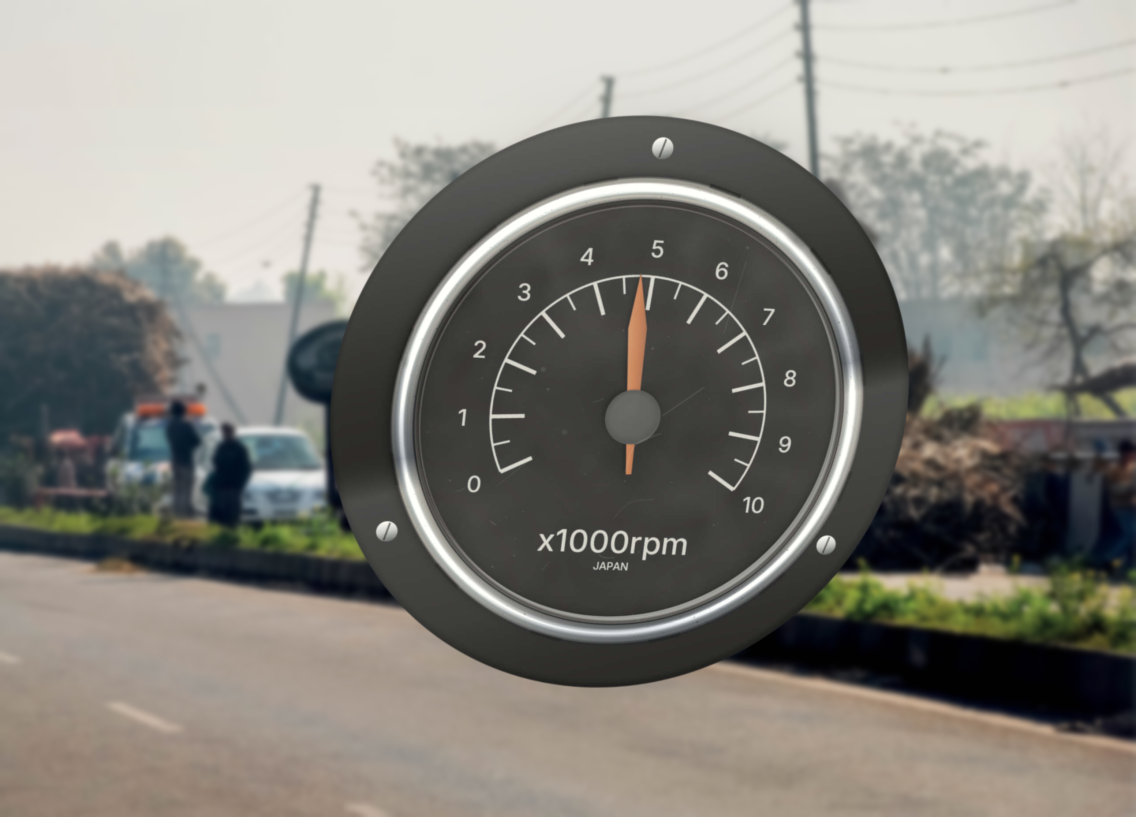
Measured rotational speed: 4750 (rpm)
